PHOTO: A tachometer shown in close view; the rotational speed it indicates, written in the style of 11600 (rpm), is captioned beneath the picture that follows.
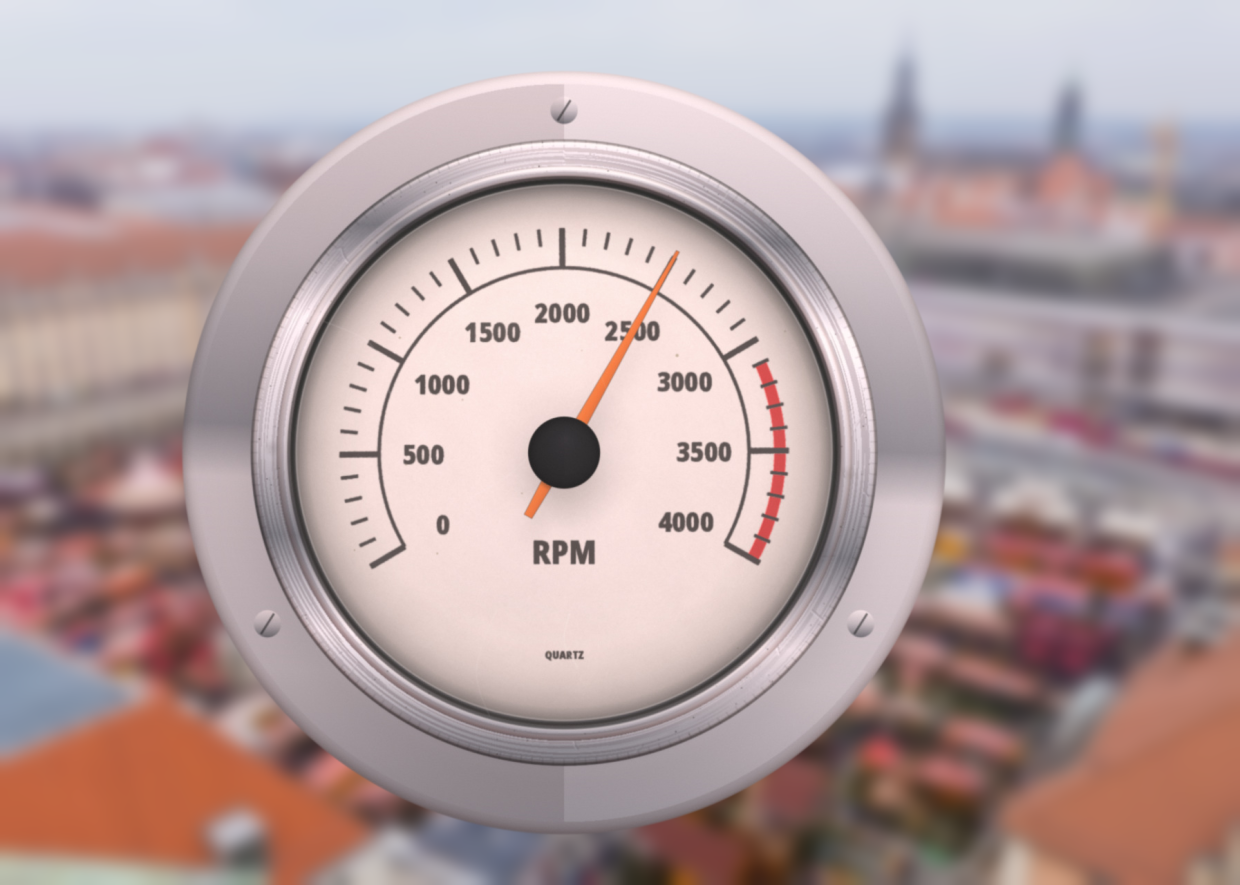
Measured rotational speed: 2500 (rpm)
